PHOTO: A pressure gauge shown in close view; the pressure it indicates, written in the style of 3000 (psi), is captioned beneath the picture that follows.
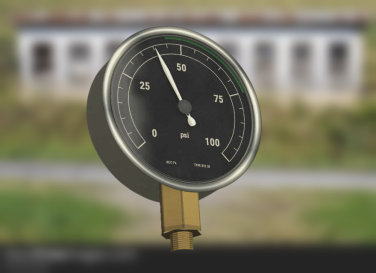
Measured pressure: 40 (psi)
